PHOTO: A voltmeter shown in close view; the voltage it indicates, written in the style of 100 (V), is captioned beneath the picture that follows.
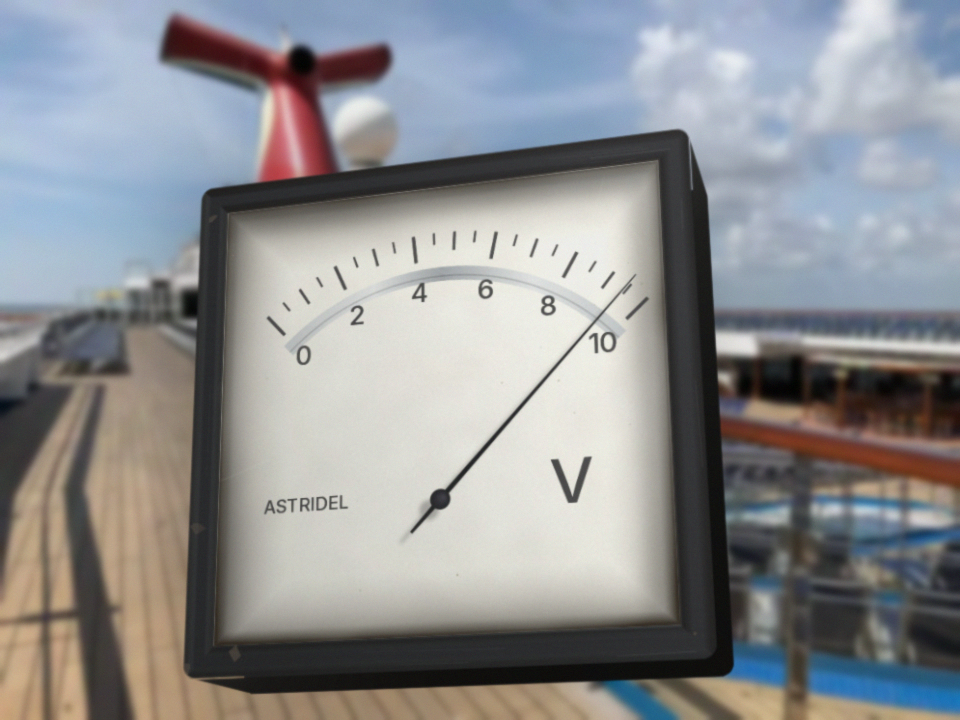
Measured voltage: 9.5 (V)
